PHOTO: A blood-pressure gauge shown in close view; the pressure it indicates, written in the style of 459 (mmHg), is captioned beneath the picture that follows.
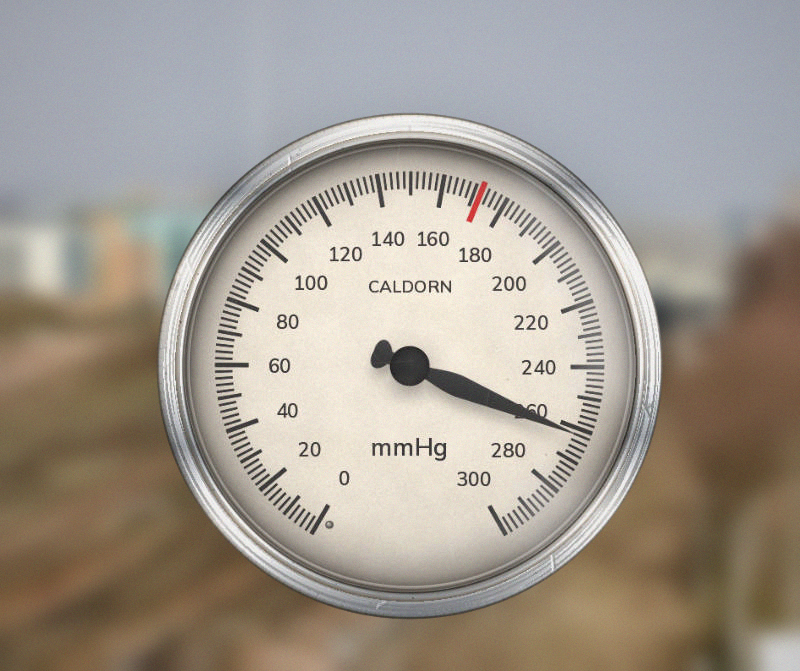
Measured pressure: 262 (mmHg)
